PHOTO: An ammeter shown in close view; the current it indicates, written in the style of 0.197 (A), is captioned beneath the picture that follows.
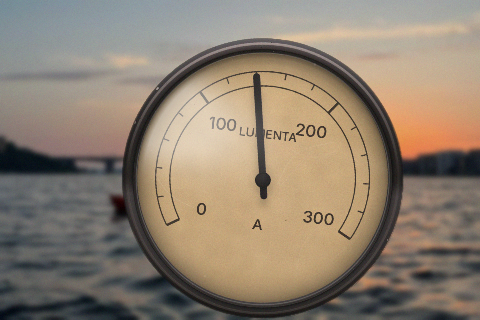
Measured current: 140 (A)
